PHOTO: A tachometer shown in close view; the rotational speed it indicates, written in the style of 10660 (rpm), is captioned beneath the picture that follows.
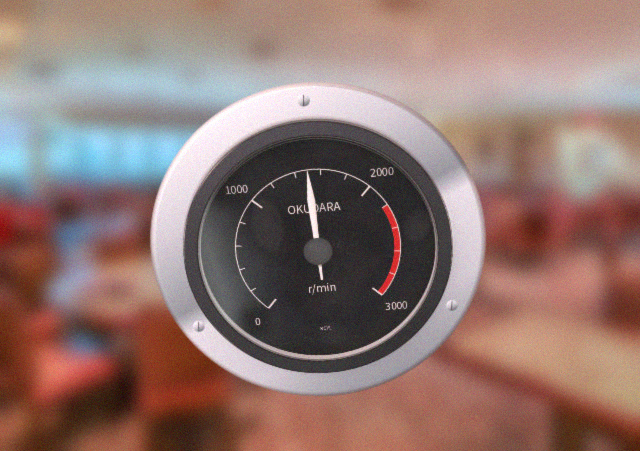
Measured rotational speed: 1500 (rpm)
